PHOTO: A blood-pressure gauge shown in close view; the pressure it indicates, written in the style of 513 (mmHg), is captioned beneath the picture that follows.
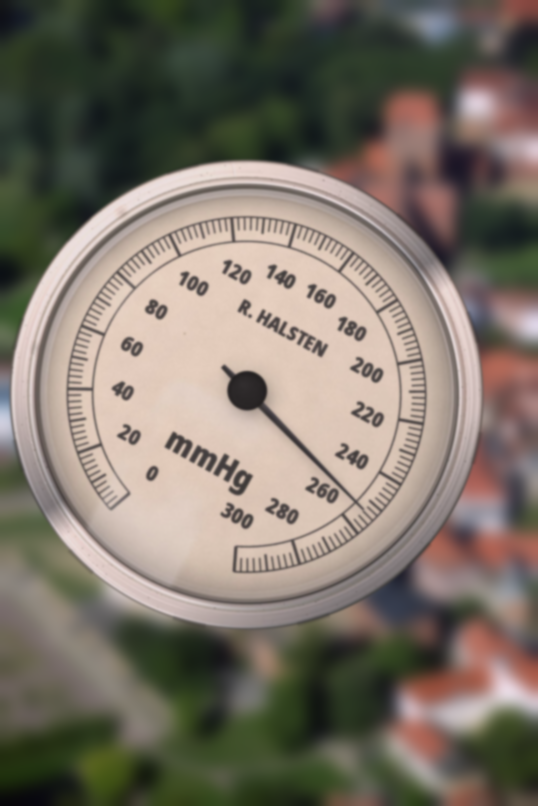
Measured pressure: 254 (mmHg)
